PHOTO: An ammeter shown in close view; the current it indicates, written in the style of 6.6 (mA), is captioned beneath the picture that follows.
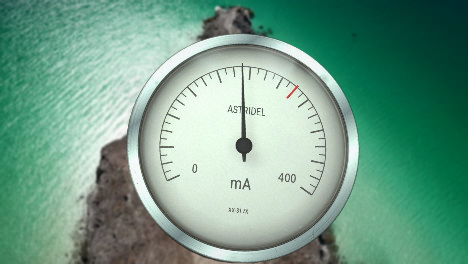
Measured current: 190 (mA)
